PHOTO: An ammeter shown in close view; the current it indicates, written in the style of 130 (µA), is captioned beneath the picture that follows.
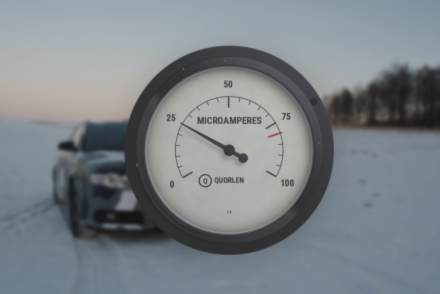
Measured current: 25 (µA)
